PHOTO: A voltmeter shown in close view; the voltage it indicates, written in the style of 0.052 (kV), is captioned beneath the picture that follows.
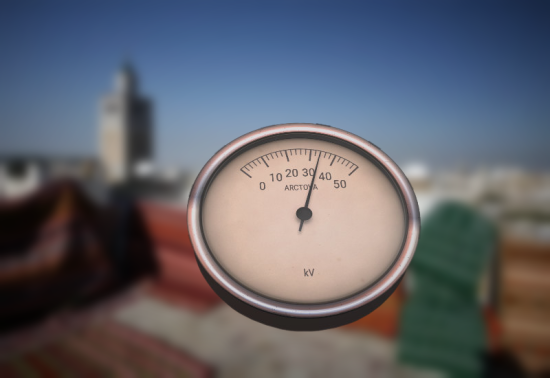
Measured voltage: 34 (kV)
